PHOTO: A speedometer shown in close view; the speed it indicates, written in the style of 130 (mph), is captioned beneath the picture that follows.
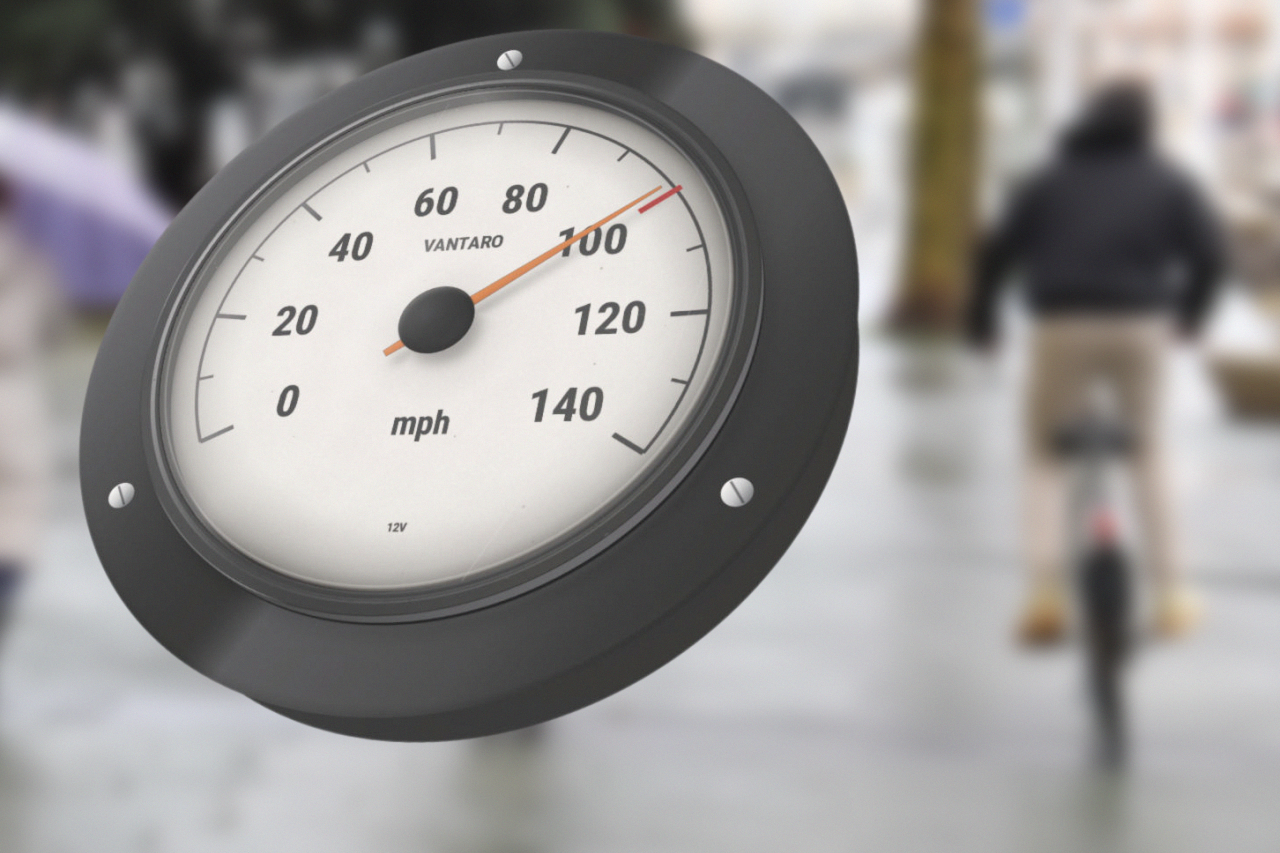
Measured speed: 100 (mph)
